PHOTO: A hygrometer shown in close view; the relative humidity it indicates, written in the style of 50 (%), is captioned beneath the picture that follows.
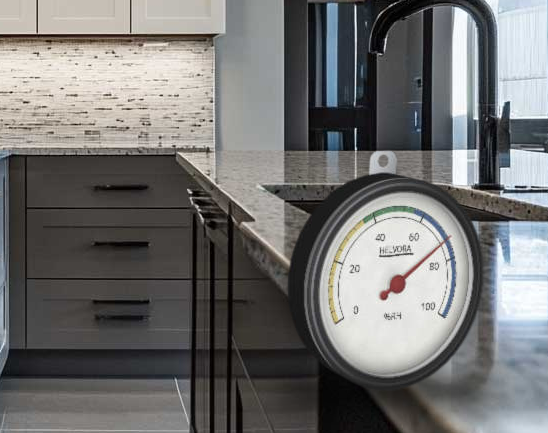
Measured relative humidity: 72 (%)
